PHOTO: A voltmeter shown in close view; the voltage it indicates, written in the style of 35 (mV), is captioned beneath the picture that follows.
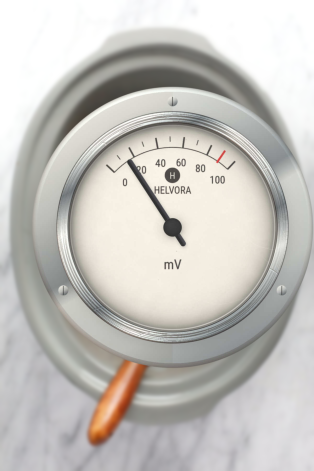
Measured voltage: 15 (mV)
